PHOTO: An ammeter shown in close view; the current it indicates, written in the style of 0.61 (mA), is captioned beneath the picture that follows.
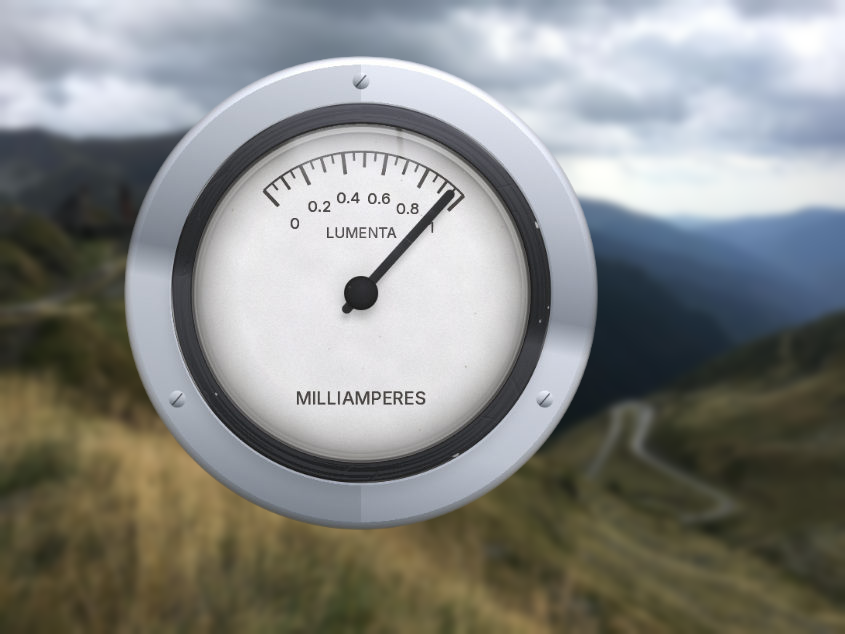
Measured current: 0.95 (mA)
